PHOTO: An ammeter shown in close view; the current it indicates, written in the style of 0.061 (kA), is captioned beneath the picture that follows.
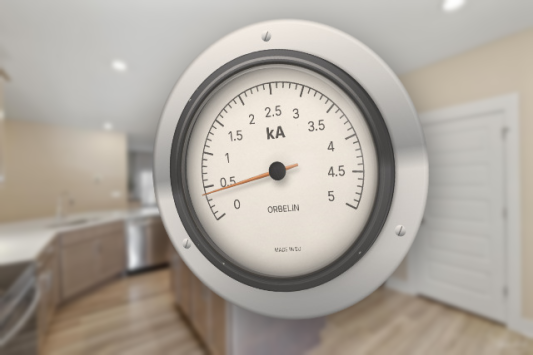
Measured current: 0.4 (kA)
